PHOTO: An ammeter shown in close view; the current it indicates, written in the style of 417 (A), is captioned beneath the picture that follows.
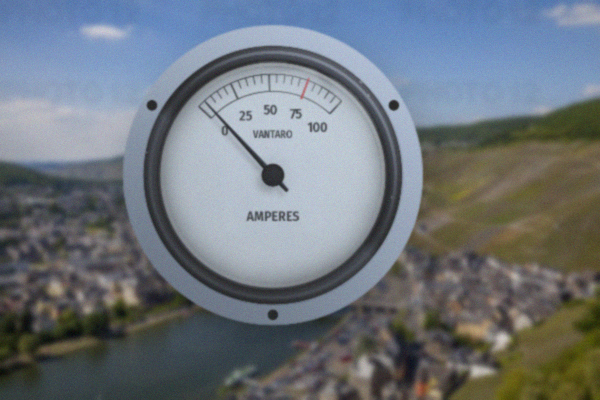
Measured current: 5 (A)
